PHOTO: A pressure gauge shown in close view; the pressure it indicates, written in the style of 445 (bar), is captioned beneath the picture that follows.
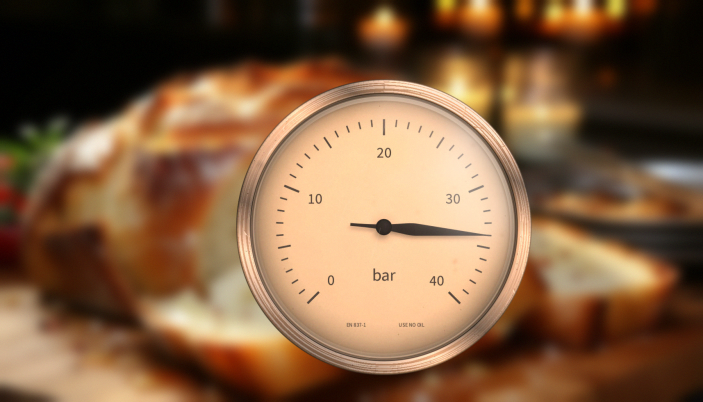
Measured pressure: 34 (bar)
